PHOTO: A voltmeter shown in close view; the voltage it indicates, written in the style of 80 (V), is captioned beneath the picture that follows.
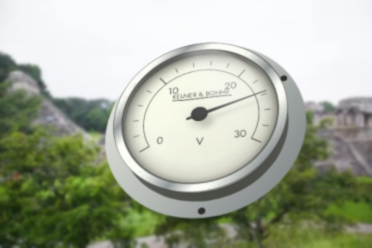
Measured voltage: 24 (V)
